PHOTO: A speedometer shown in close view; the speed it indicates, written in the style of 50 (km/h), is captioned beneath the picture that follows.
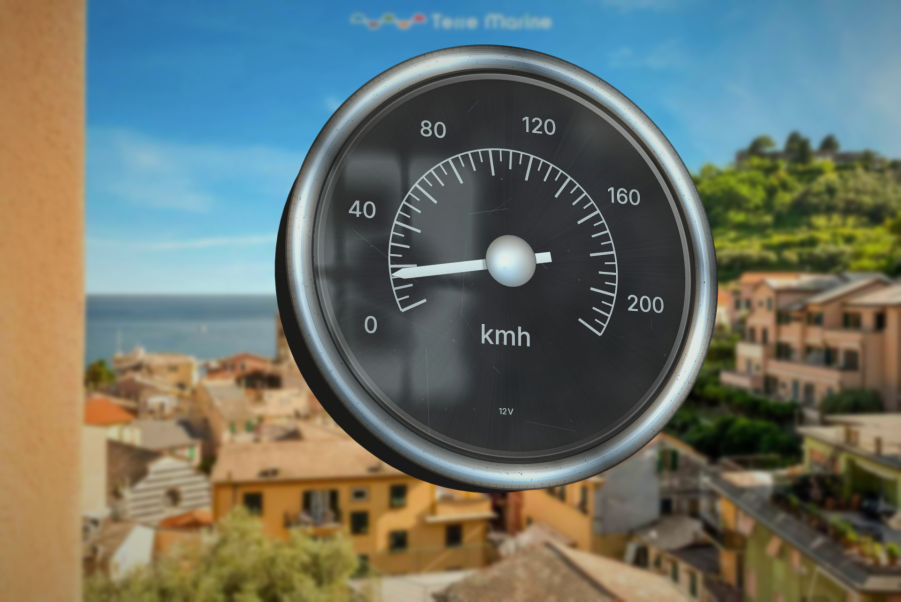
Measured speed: 15 (km/h)
